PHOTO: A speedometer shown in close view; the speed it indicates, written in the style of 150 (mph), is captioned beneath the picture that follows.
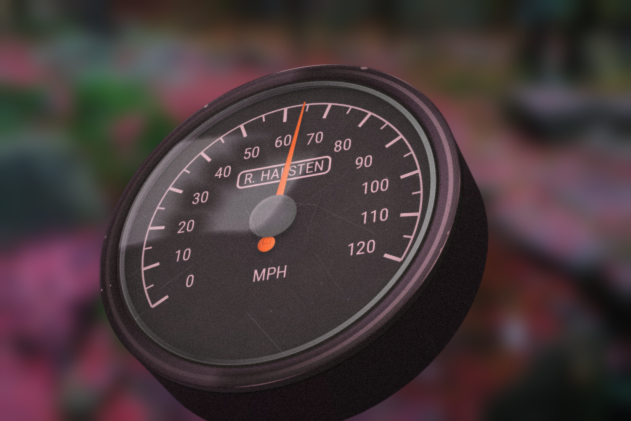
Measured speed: 65 (mph)
